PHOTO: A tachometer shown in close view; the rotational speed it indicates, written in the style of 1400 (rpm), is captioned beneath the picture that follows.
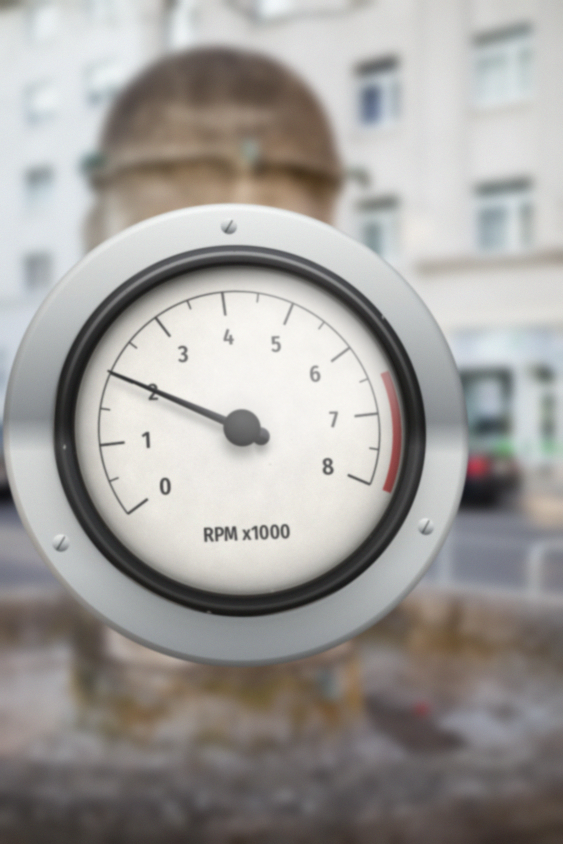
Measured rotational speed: 2000 (rpm)
